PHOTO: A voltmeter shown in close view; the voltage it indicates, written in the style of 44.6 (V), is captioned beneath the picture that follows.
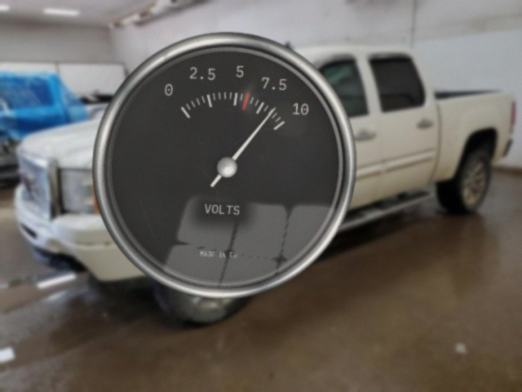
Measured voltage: 8.5 (V)
